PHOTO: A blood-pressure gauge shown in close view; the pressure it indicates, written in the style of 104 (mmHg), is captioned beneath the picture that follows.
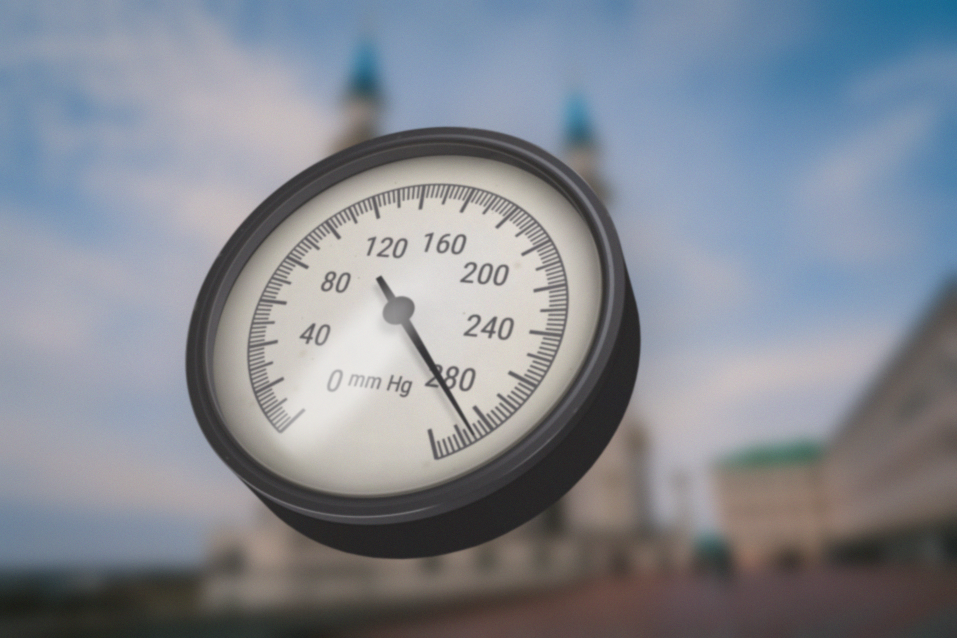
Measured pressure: 286 (mmHg)
